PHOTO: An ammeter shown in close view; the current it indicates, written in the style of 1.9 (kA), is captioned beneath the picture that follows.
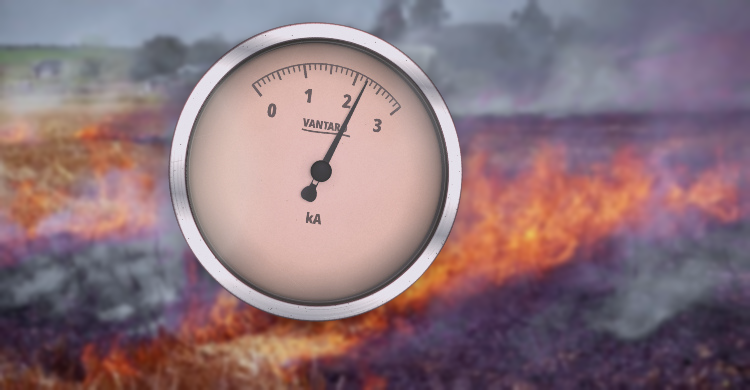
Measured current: 2.2 (kA)
